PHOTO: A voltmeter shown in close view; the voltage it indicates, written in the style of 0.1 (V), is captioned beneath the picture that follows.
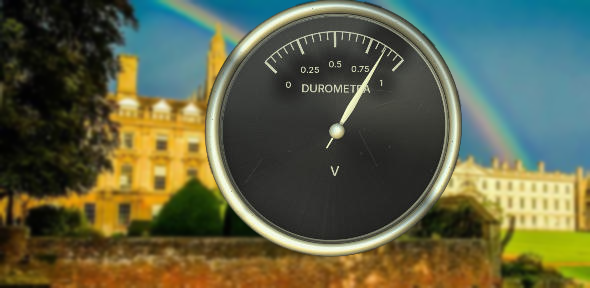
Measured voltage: 0.85 (V)
